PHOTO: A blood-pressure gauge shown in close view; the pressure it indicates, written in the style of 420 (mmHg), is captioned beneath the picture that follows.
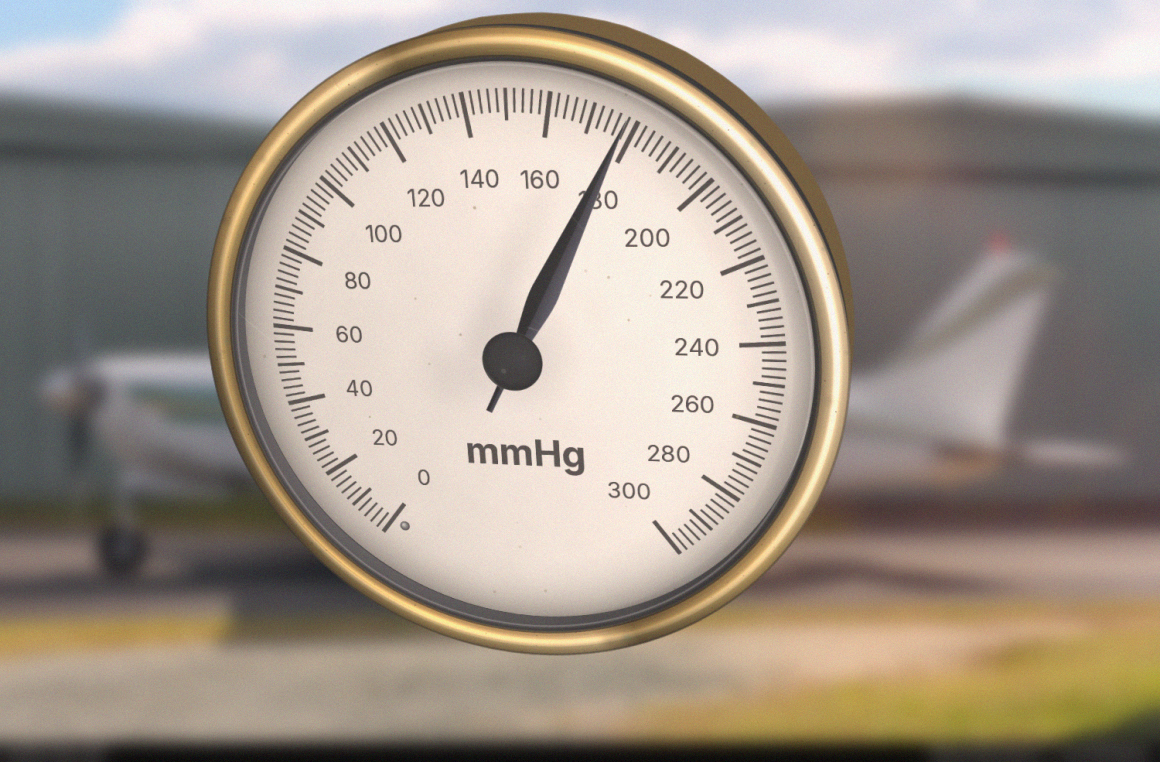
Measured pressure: 178 (mmHg)
